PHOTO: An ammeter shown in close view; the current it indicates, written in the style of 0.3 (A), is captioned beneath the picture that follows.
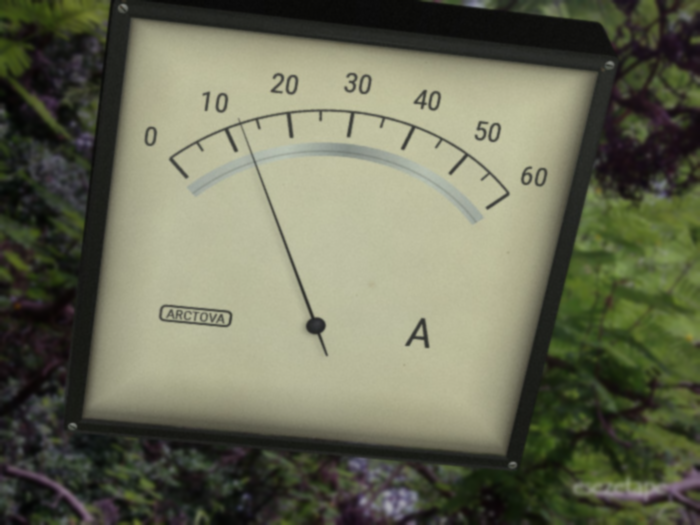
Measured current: 12.5 (A)
